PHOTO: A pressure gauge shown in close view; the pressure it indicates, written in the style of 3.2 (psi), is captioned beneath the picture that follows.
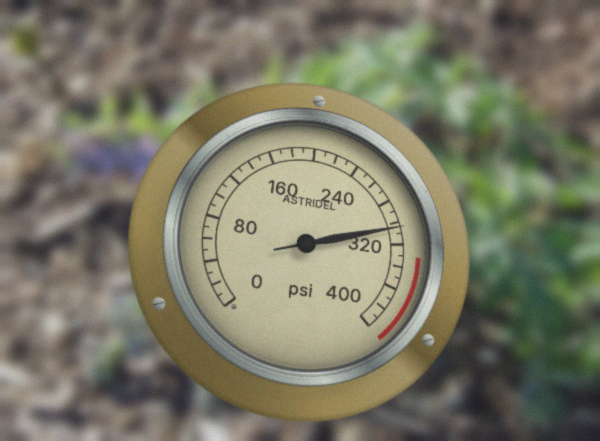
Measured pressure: 305 (psi)
